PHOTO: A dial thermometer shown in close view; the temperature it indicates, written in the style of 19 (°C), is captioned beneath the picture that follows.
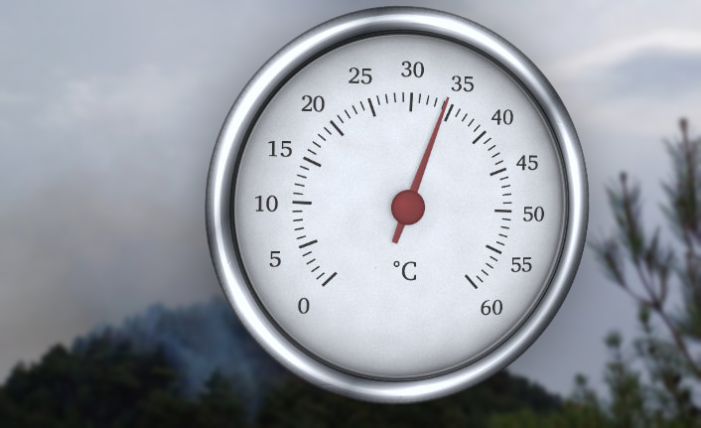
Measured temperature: 34 (°C)
